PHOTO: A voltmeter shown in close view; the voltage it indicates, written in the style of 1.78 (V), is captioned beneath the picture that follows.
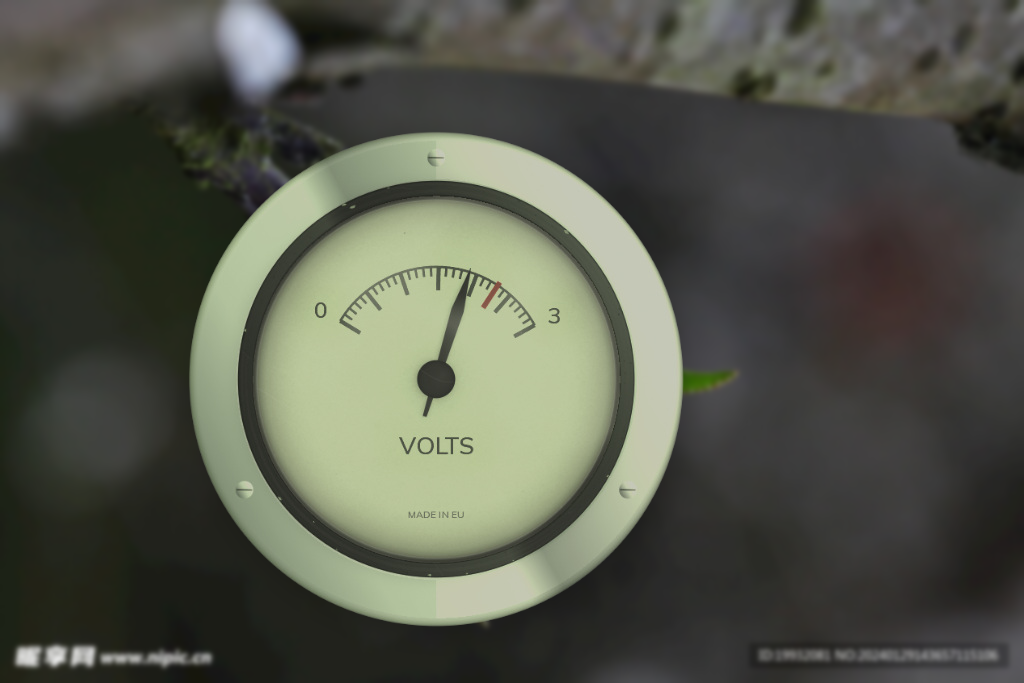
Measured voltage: 1.9 (V)
